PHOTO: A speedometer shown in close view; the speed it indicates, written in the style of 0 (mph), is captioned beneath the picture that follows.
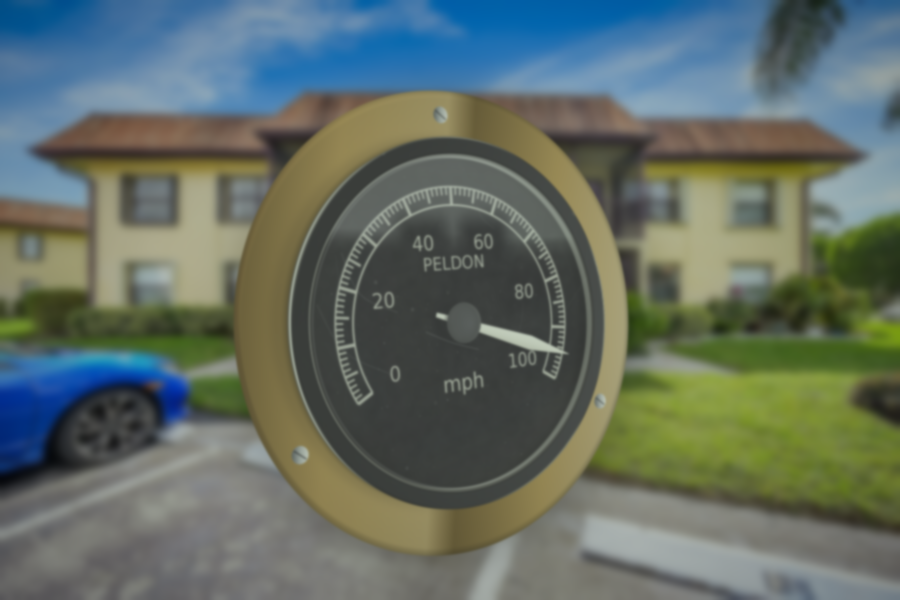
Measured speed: 95 (mph)
